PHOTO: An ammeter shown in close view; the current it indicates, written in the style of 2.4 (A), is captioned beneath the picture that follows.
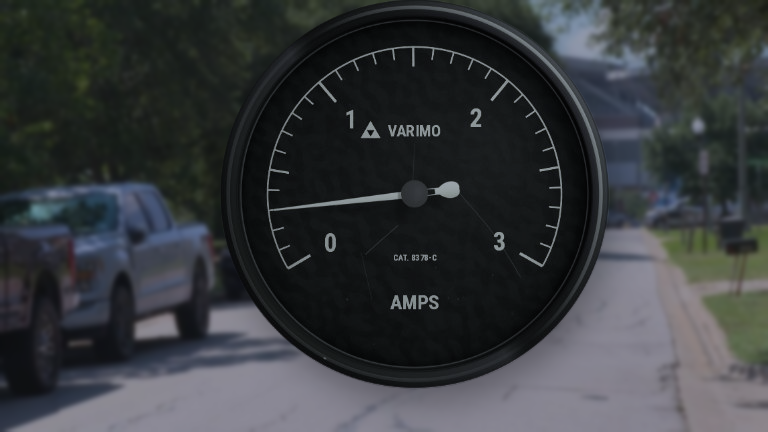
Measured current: 0.3 (A)
